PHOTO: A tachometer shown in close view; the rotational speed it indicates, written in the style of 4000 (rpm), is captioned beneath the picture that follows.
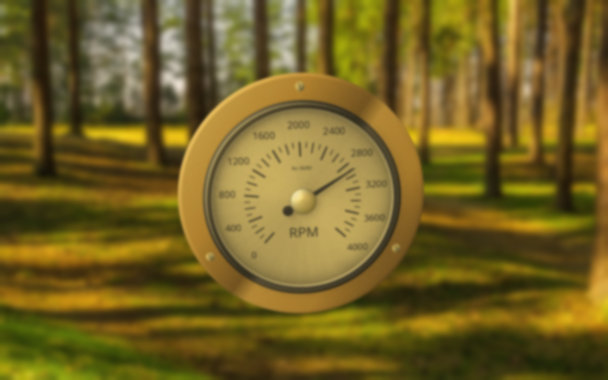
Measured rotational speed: 2900 (rpm)
